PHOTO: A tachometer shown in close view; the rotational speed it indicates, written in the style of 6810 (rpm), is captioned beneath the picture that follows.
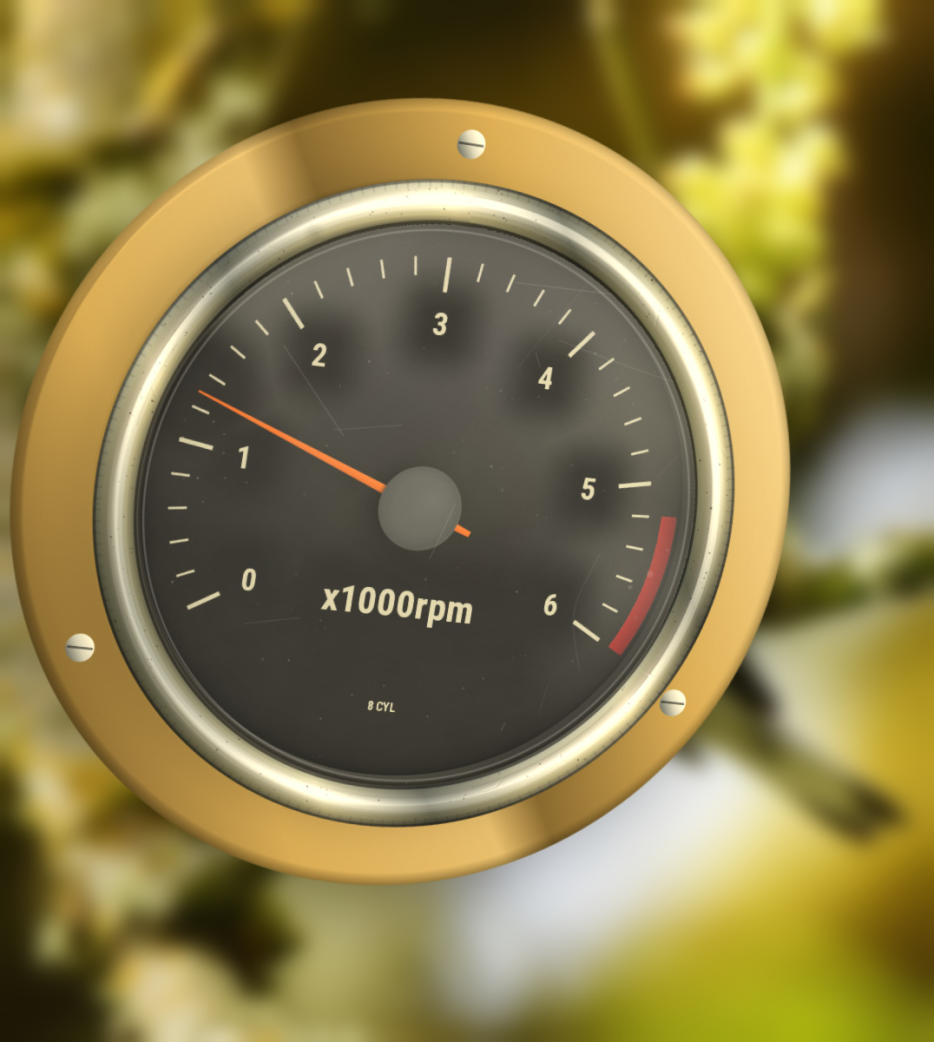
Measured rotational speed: 1300 (rpm)
